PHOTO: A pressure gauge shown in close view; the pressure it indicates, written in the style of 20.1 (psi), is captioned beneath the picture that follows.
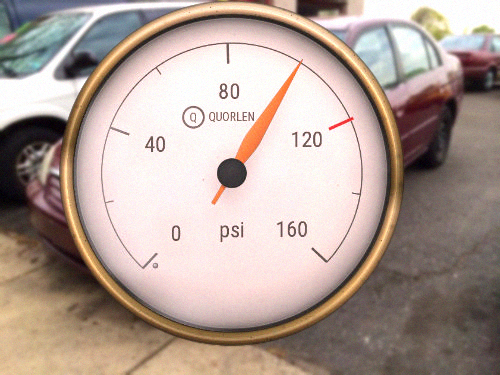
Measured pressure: 100 (psi)
